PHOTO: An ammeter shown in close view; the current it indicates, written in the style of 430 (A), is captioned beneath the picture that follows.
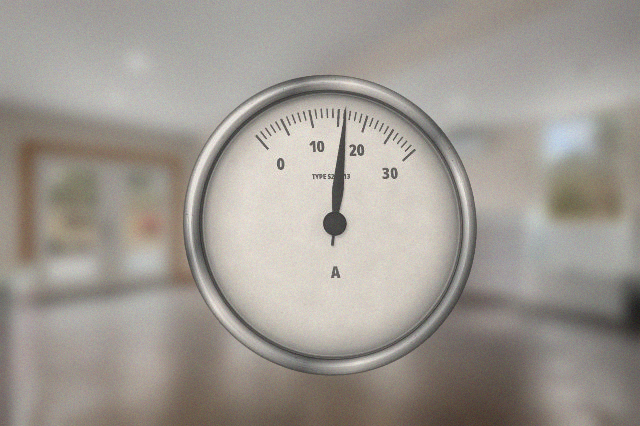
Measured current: 16 (A)
